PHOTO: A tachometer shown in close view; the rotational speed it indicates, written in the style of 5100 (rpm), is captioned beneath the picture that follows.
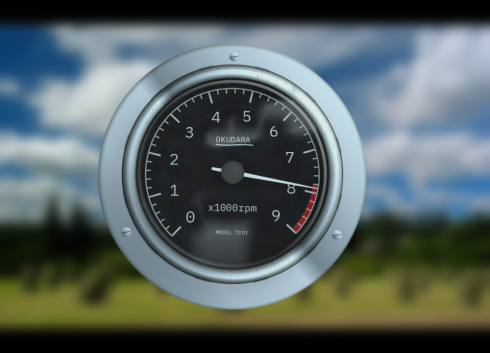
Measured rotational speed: 7900 (rpm)
